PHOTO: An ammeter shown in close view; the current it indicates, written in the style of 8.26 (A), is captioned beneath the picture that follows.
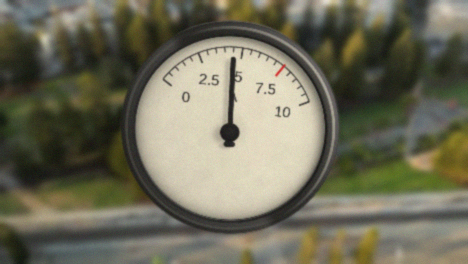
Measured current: 4.5 (A)
